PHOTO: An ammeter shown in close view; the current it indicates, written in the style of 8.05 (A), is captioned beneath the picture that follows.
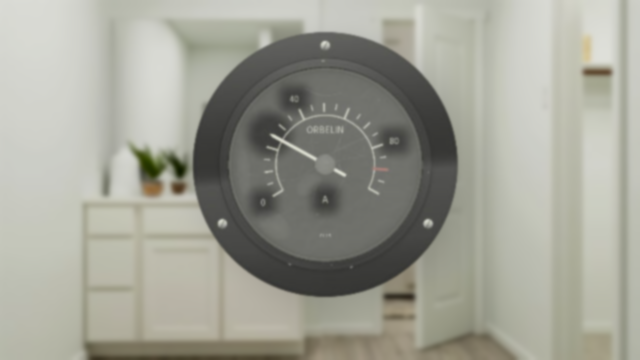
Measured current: 25 (A)
